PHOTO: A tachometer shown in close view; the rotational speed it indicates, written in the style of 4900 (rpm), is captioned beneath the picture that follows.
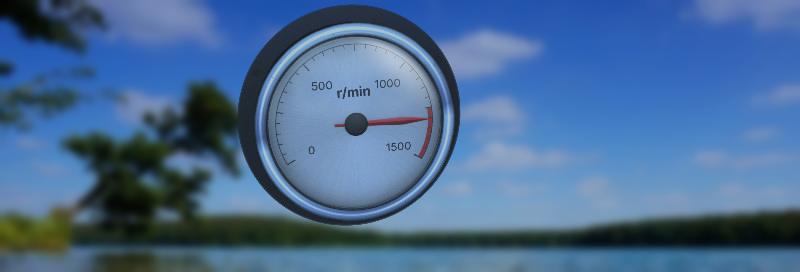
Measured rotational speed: 1300 (rpm)
